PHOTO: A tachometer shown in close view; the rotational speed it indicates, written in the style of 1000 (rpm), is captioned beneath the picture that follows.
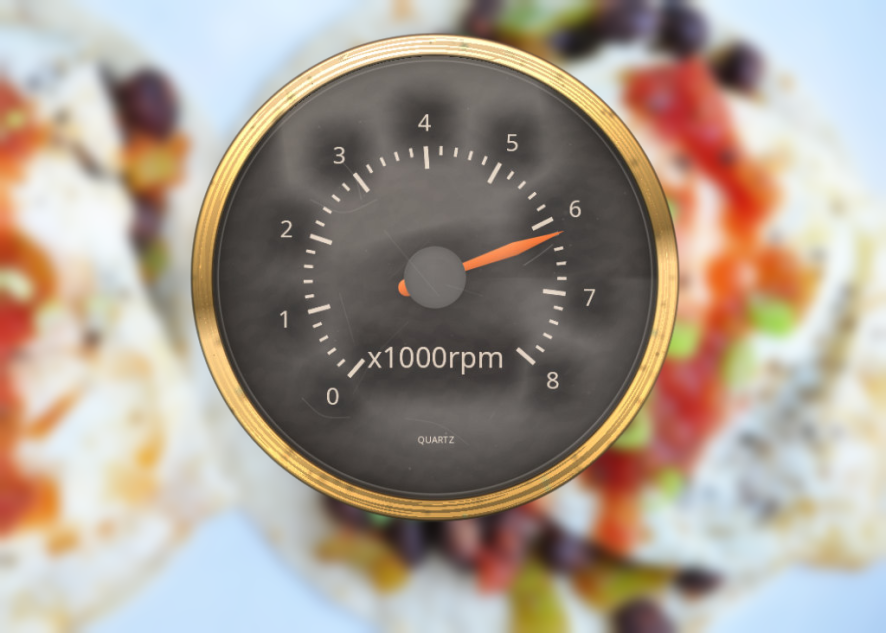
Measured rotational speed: 6200 (rpm)
